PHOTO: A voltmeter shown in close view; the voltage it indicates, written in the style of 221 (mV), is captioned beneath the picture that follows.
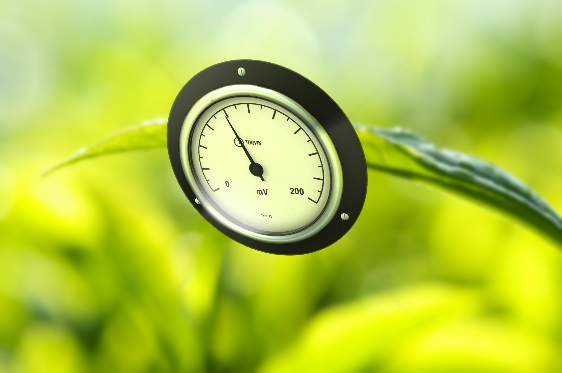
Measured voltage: 80 (mV)
